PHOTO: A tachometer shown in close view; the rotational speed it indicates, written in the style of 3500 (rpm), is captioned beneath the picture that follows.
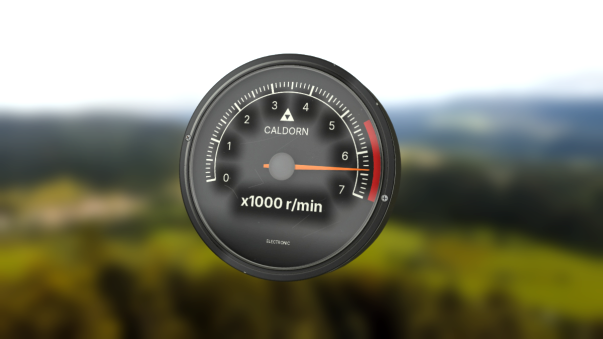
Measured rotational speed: 6400 (rpm)
